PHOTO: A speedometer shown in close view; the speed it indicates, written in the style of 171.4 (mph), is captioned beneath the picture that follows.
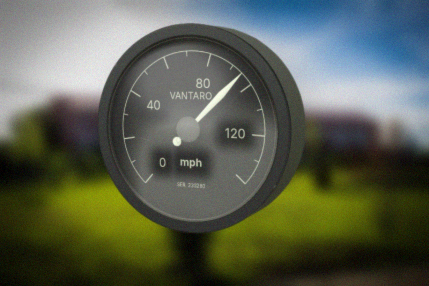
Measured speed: 95 (mph)
